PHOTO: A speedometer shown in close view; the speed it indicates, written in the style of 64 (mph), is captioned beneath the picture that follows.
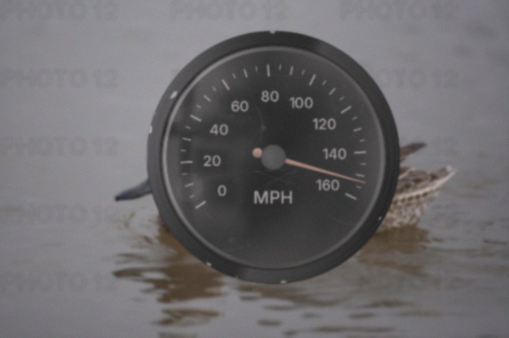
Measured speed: 152.5 (mph)
